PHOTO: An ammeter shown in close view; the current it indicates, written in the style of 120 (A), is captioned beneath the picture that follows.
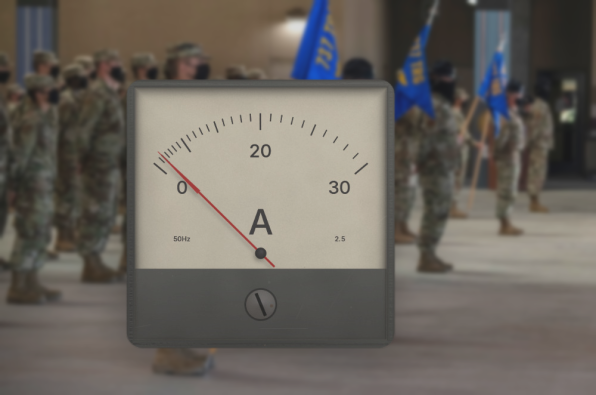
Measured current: 5 (A)
